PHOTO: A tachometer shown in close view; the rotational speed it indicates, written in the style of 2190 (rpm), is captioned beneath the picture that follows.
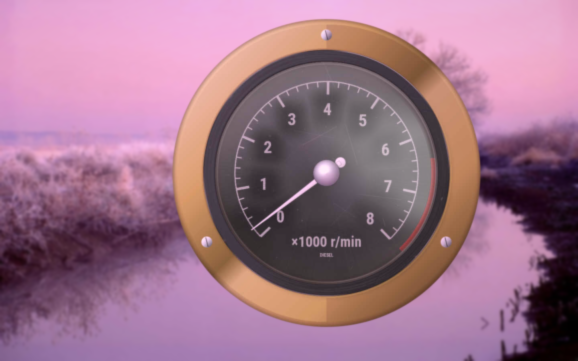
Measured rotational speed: 200 (rpm)
